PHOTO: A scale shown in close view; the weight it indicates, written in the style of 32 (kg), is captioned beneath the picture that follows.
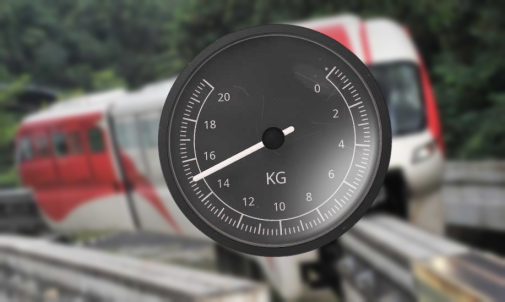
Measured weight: 15 (kg)
